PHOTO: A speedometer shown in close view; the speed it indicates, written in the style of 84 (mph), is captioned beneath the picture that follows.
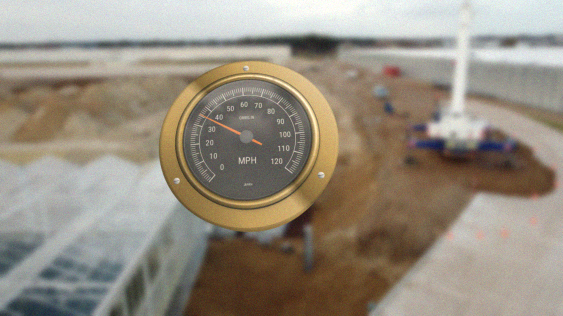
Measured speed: 35 (mph)
